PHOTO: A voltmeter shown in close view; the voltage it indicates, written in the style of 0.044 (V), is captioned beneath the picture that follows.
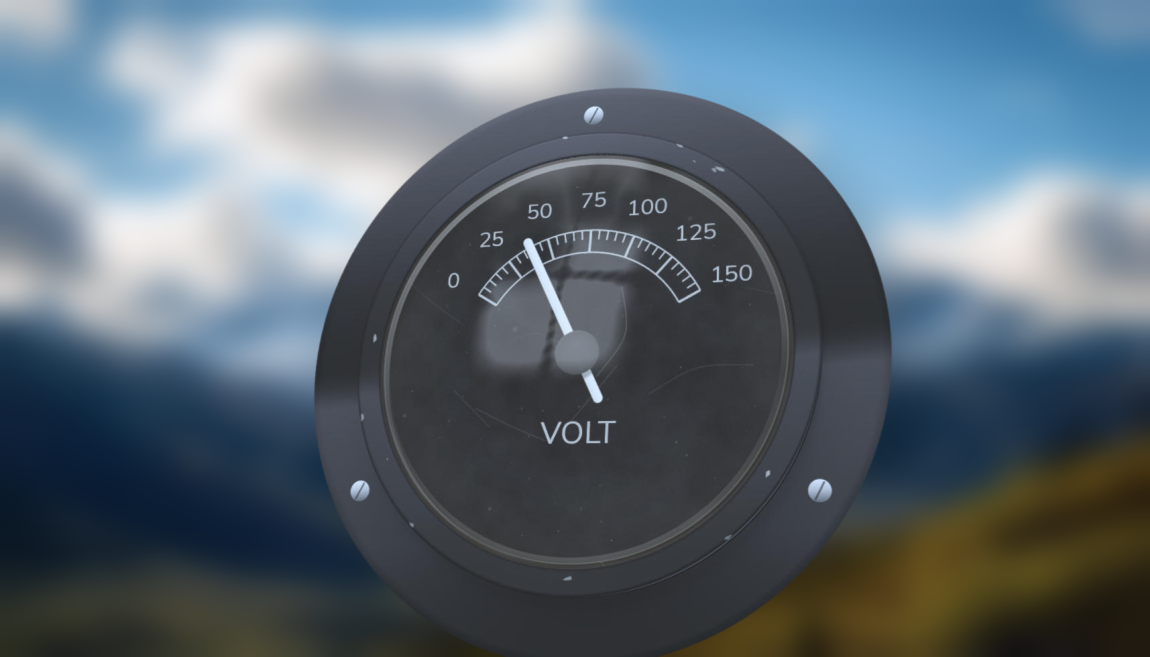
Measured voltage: 40 (V)
